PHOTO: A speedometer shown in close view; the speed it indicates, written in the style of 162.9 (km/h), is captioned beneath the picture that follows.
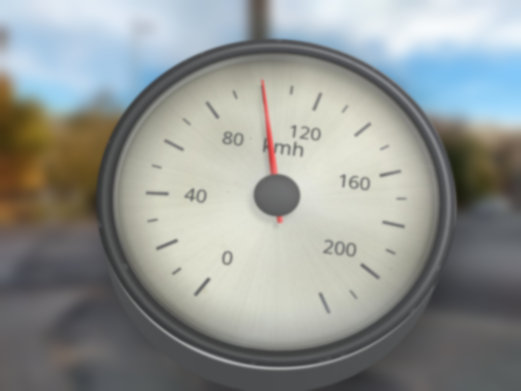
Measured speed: 100 (km/h)
